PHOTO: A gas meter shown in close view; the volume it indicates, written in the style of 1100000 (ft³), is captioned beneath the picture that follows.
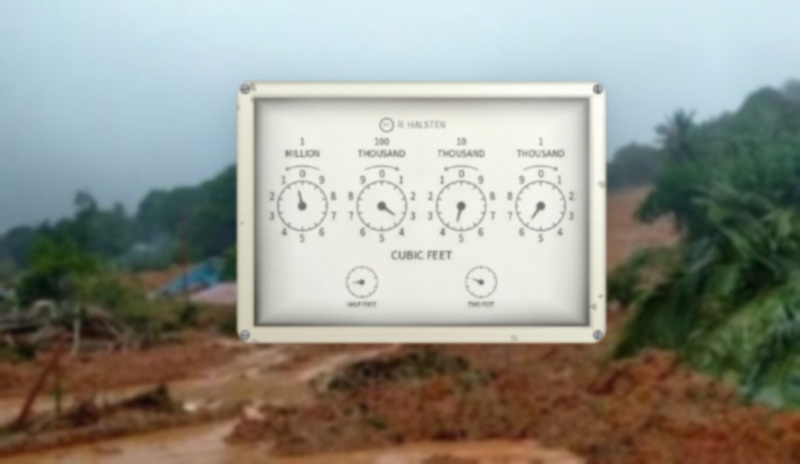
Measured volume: 34600 (ft³)
